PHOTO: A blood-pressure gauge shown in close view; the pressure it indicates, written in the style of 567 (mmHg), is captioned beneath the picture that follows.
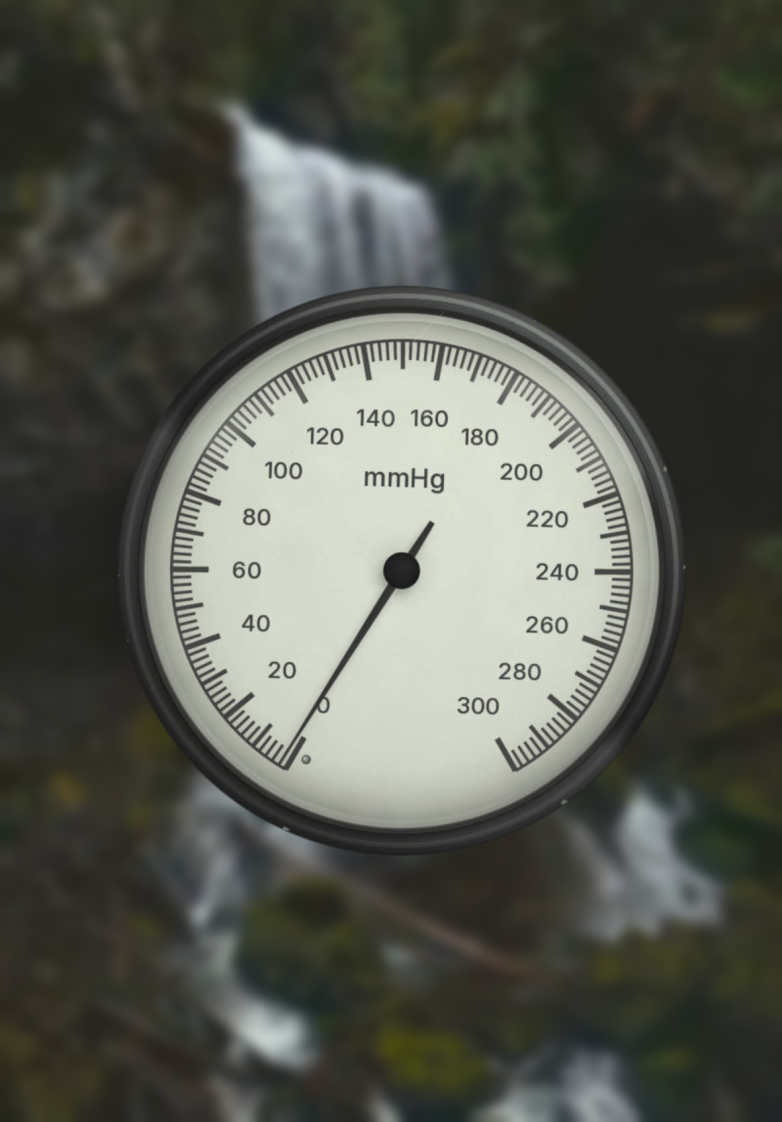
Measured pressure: 2 (mmHg)
